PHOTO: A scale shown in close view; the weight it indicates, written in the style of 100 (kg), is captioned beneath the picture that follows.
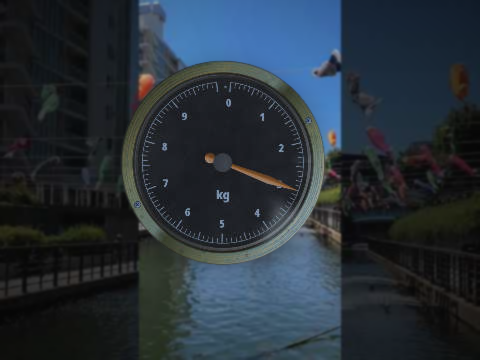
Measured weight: 3 (kg)
